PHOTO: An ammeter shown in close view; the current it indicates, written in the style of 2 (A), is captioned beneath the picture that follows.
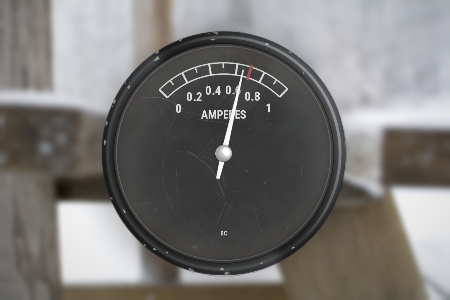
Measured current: 0.65 (A)
